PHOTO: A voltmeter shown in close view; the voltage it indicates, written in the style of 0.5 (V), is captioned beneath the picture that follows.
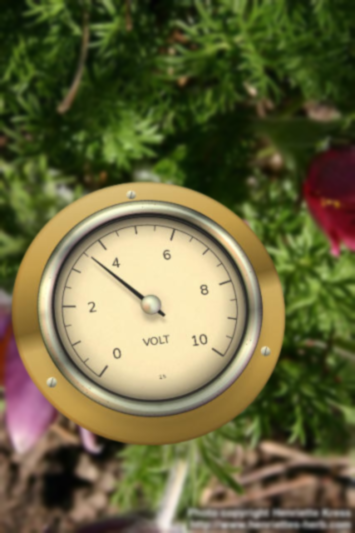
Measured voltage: 3.5 (V)
